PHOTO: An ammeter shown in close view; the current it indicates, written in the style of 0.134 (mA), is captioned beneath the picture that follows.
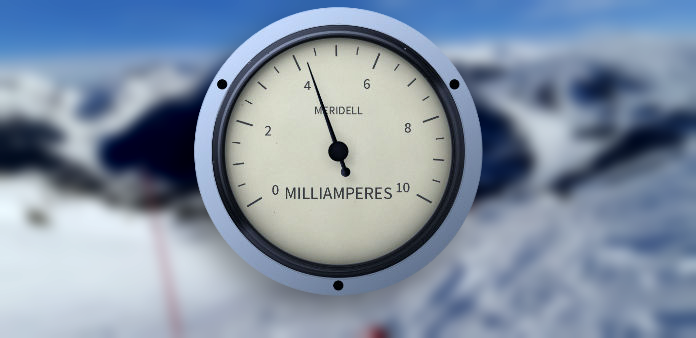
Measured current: 4.25 (mA)
